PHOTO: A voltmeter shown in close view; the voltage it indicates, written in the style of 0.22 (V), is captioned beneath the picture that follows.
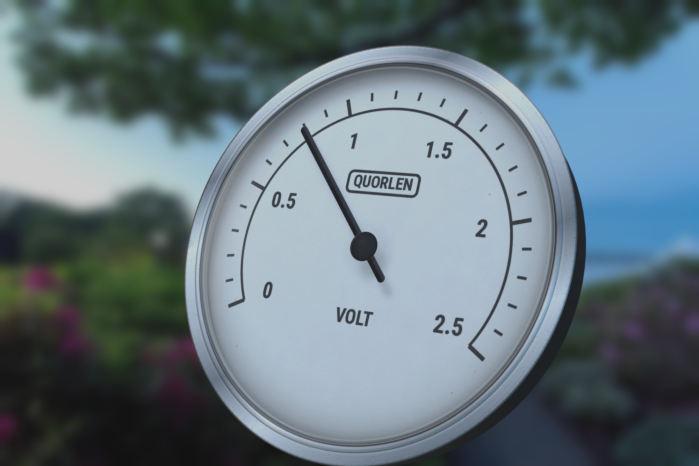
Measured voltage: 0.8 (V)
